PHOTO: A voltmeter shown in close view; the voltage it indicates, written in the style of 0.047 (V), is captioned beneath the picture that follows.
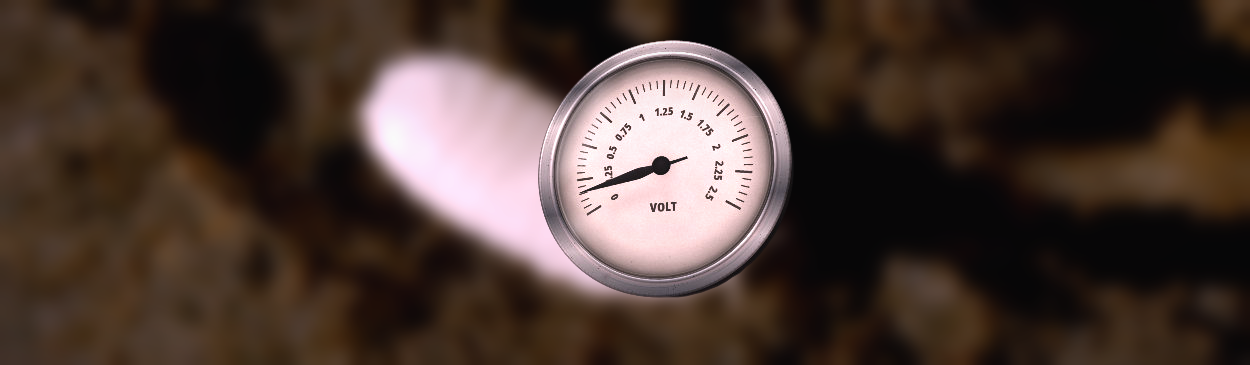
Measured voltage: 0.15 (V)
